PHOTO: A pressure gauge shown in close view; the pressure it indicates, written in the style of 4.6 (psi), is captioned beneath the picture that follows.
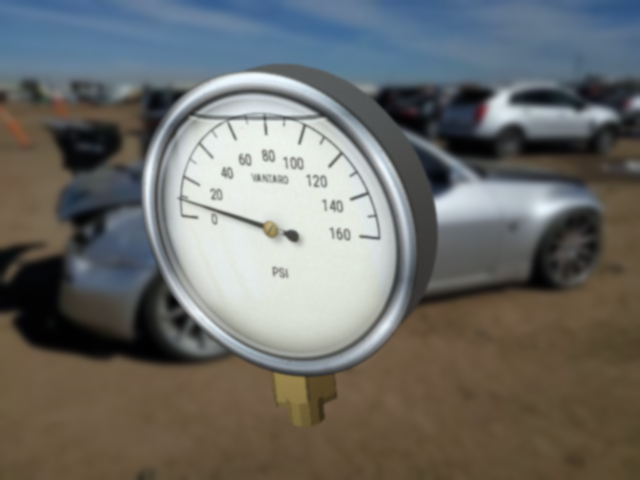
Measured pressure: 10 (psi)
